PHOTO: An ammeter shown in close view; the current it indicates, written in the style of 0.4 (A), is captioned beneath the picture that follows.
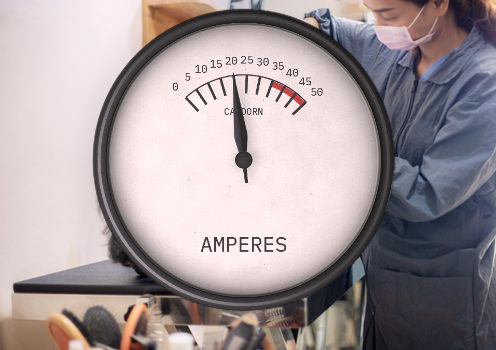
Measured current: 20 (A)
